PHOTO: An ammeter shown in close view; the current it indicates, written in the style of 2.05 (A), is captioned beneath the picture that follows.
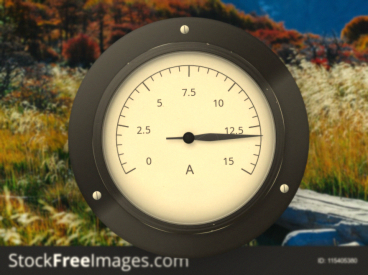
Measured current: 13 (A)
